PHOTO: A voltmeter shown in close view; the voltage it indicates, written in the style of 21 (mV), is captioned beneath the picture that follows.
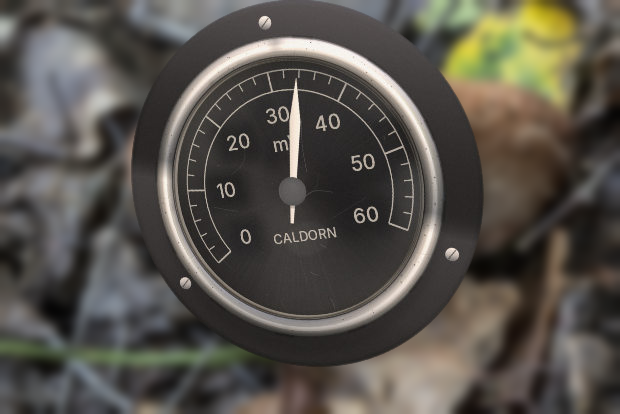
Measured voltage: 34 (mV)
